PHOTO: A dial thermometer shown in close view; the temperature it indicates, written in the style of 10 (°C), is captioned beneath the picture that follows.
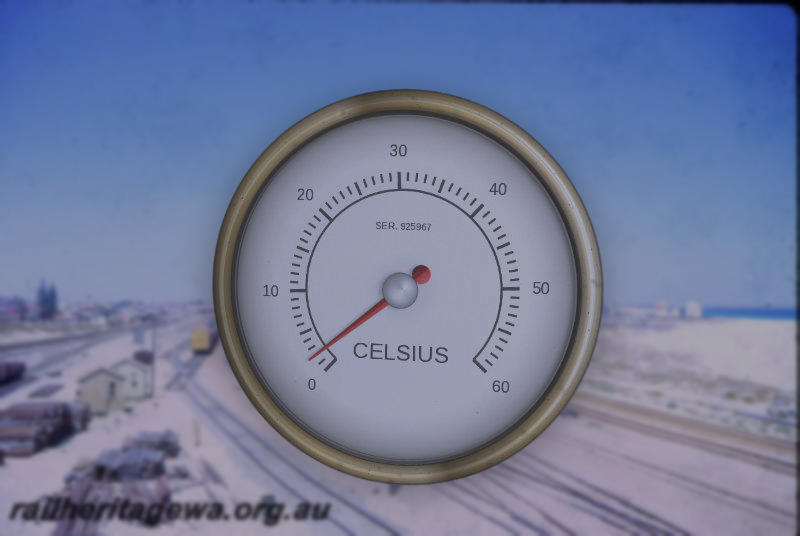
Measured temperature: 2 (°C)
